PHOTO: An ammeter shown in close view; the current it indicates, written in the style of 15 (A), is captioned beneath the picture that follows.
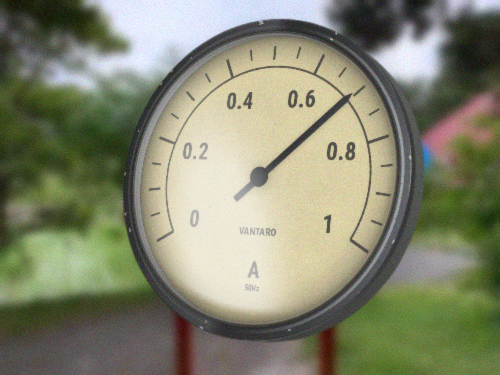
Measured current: 0.7 (A)
